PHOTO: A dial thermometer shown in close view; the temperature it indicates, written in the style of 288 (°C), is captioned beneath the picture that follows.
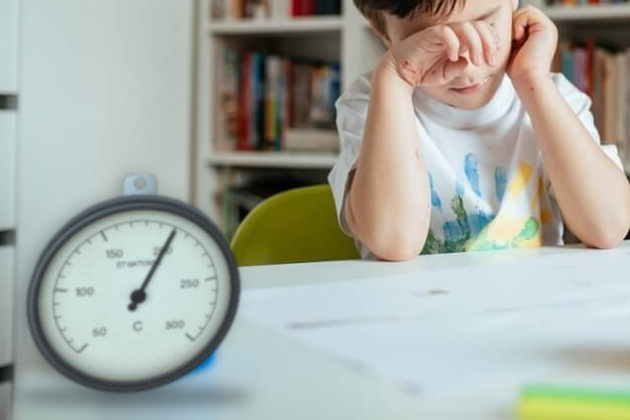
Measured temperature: 200 (°C)
